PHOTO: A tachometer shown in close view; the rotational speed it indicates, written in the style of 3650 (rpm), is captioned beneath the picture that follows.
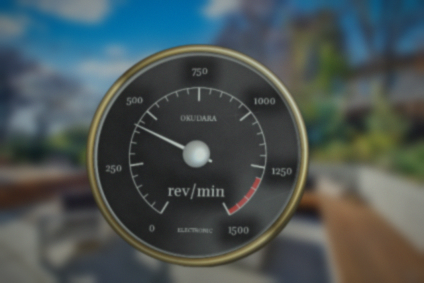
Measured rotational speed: 425 (rpm)
